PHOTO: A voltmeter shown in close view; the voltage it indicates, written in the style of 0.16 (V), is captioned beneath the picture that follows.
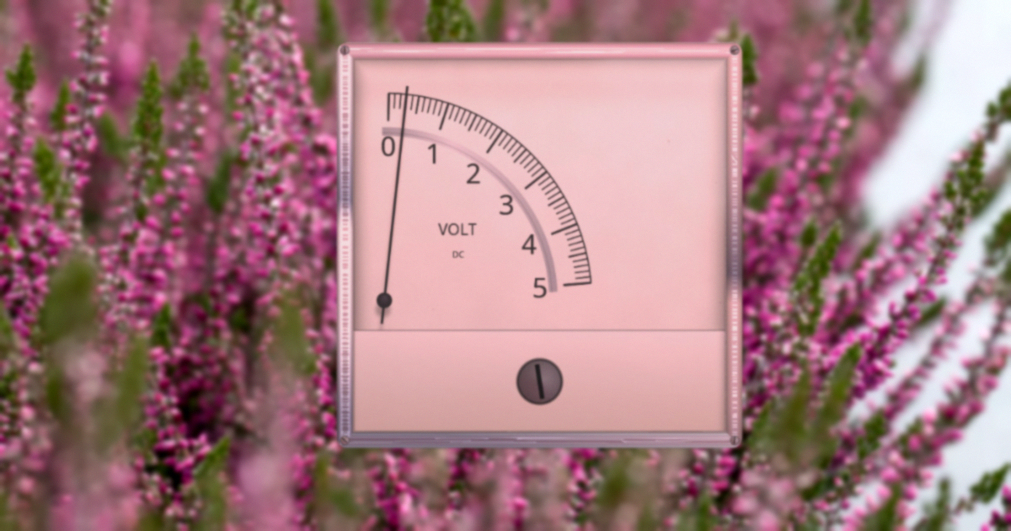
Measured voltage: 0.3 (V)
